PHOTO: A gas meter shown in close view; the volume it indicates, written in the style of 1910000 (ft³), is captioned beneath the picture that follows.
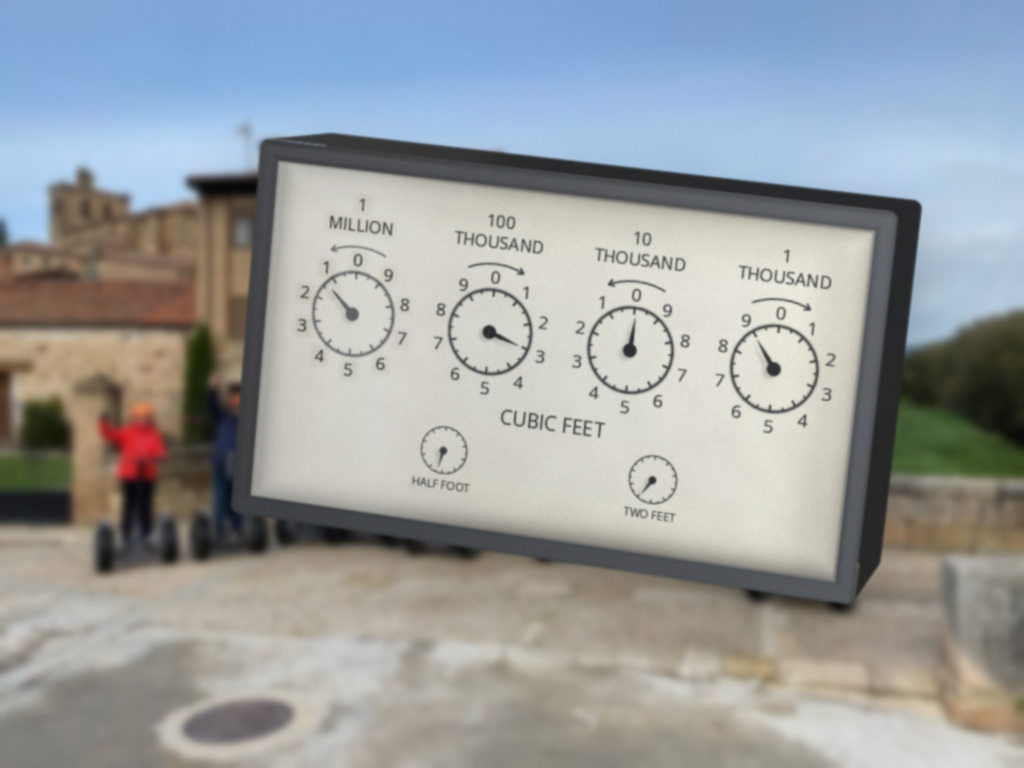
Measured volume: 129900 (ft³)
